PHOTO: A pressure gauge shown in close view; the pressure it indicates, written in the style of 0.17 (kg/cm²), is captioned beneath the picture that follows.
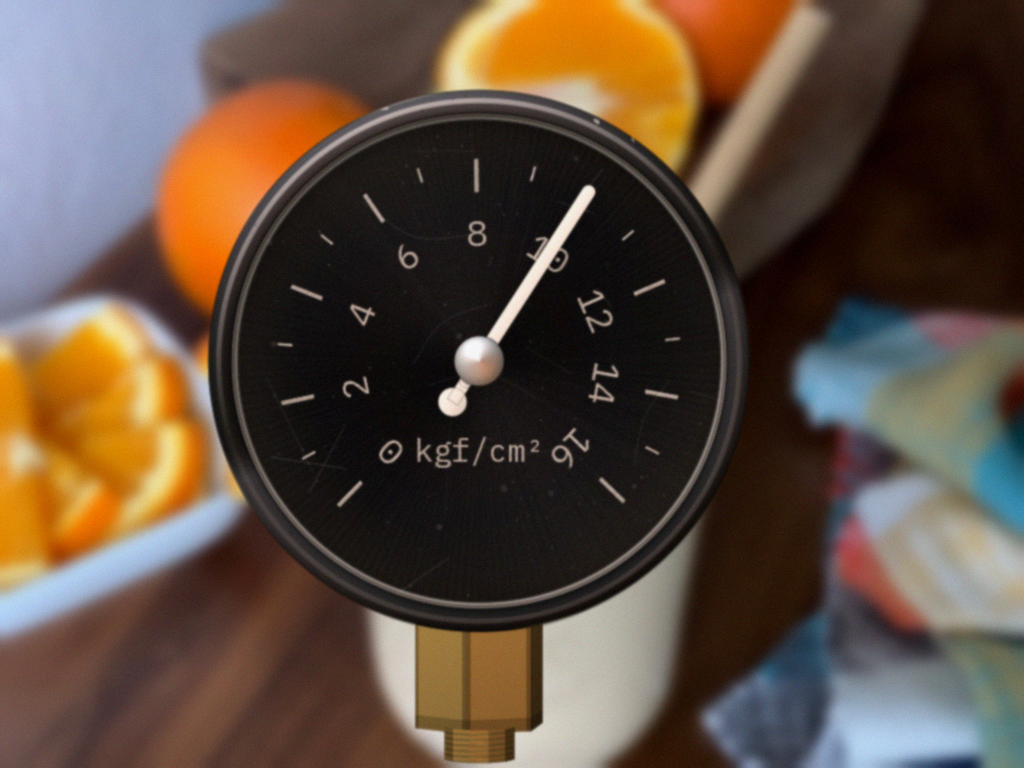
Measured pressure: 10 (kg/cm²)
